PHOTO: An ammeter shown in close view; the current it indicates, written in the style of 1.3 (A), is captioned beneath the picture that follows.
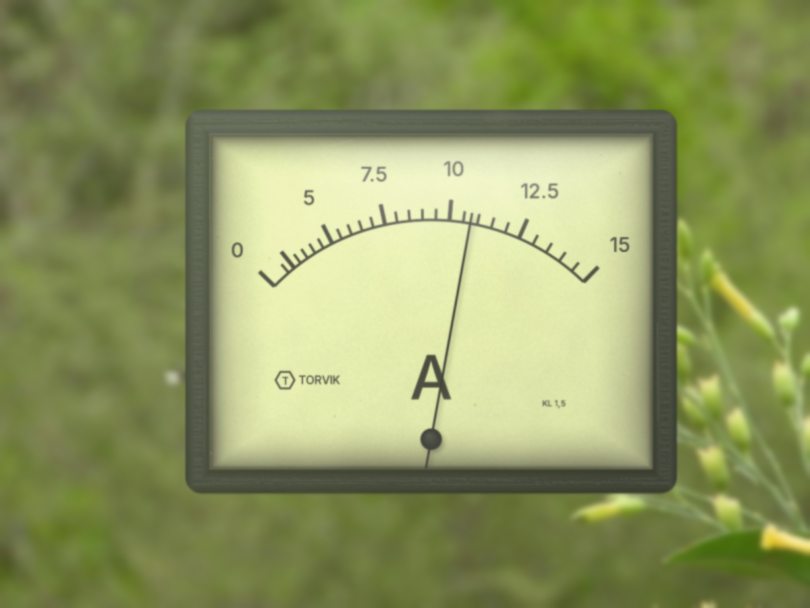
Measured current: 10.75 (A)
